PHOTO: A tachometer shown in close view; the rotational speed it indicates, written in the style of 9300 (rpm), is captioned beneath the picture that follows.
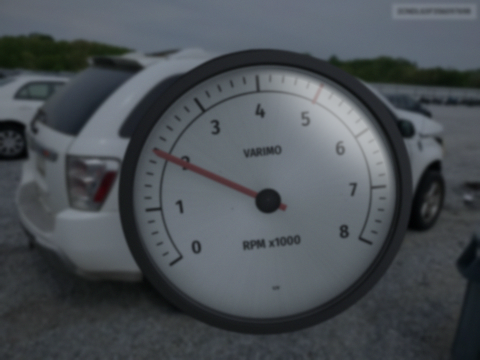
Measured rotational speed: 2000 (rpm)
